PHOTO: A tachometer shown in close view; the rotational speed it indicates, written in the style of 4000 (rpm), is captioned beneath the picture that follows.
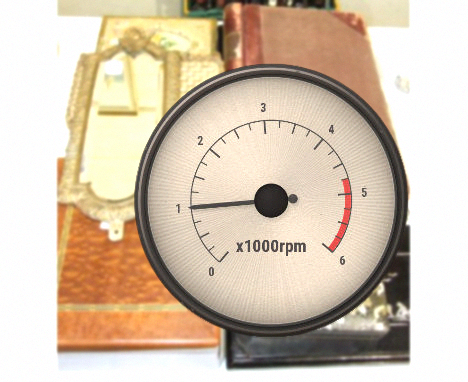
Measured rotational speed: 1000 (rpm)
